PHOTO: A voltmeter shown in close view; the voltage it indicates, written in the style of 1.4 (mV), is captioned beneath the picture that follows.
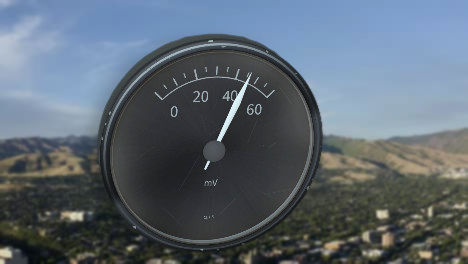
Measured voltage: 45 (mV)
